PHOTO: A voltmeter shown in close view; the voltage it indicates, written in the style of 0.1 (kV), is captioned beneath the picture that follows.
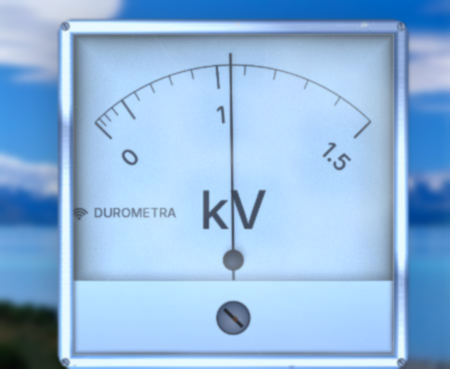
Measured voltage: 1.05 (kV)
